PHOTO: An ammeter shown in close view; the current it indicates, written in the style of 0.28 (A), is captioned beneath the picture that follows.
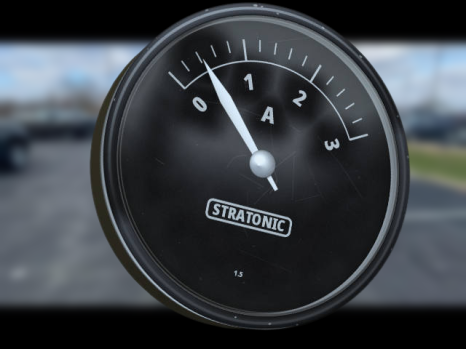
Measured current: 0.4 (A)
